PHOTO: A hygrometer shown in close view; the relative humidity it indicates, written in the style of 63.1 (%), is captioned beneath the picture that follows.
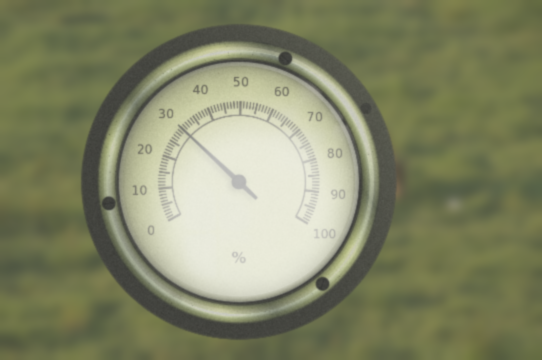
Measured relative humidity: 30 (%)
